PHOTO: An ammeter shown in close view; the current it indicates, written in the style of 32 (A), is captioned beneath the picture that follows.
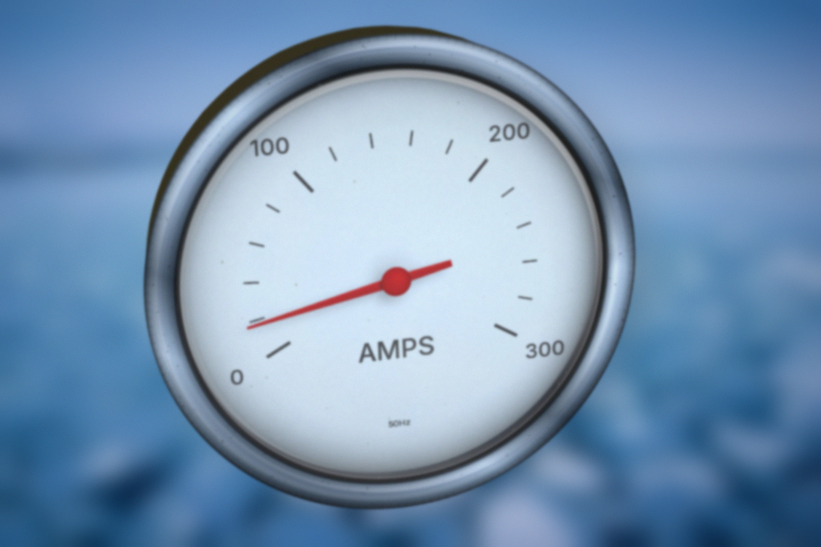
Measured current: 20 (A)
